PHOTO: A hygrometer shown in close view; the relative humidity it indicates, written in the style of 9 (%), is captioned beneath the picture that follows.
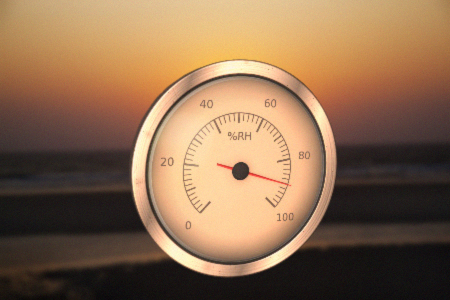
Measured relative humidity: 90 (%)
